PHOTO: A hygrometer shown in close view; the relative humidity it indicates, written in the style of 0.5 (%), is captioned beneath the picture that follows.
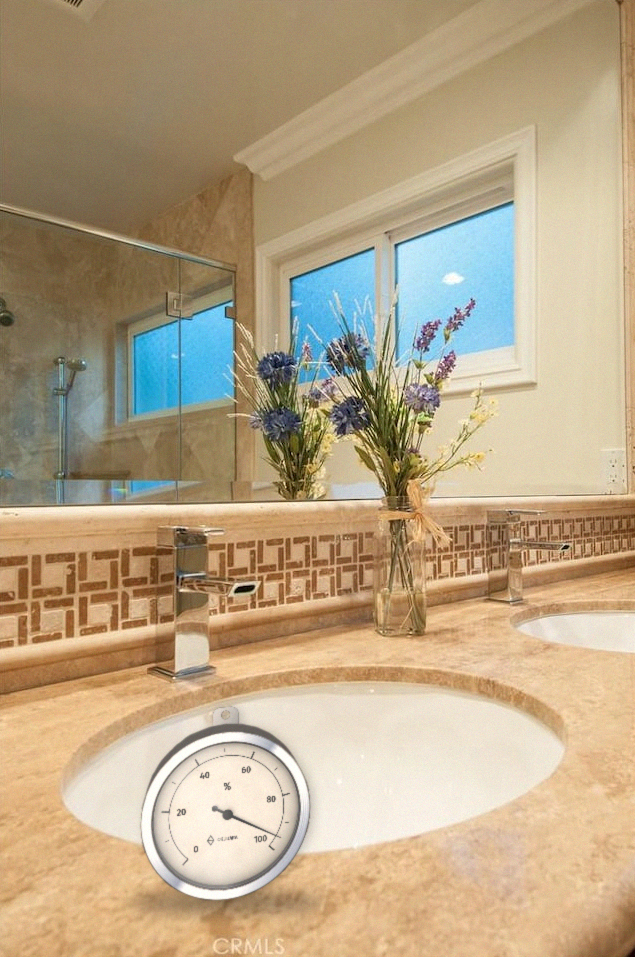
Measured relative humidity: 95 (%)
